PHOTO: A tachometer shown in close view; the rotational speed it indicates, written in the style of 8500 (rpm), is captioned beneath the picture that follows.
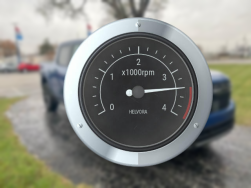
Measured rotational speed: 3400 (rpm)
